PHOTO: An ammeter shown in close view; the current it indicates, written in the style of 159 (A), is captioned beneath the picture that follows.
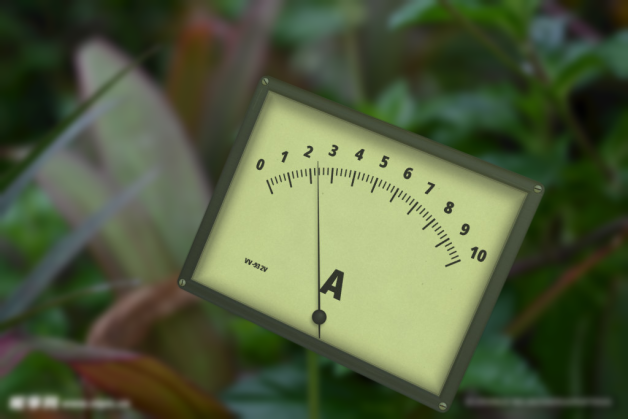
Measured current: 2.4 (A)
